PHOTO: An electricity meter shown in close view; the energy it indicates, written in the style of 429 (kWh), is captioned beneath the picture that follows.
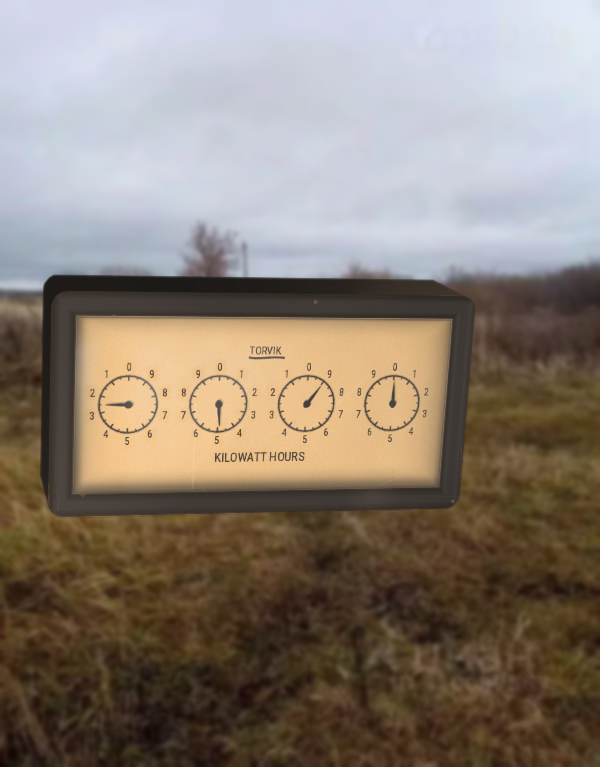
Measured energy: 2490 (kWh)
